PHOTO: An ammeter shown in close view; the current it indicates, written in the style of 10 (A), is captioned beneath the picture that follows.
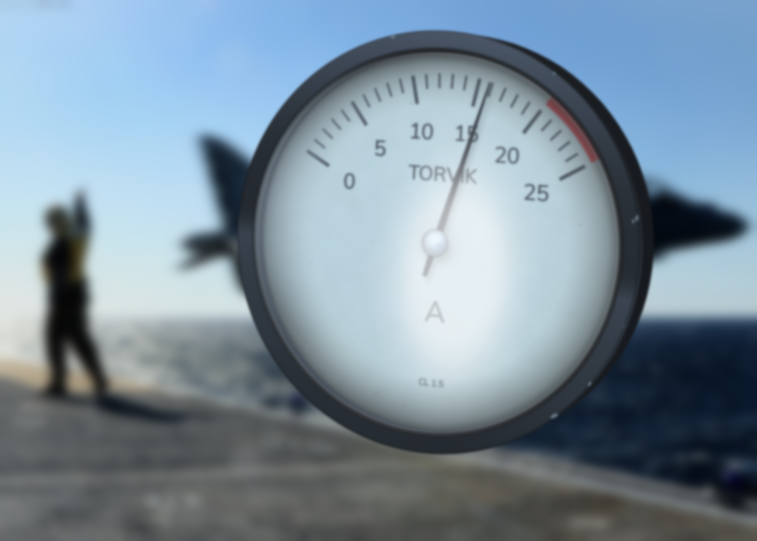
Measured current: 16 (A)
